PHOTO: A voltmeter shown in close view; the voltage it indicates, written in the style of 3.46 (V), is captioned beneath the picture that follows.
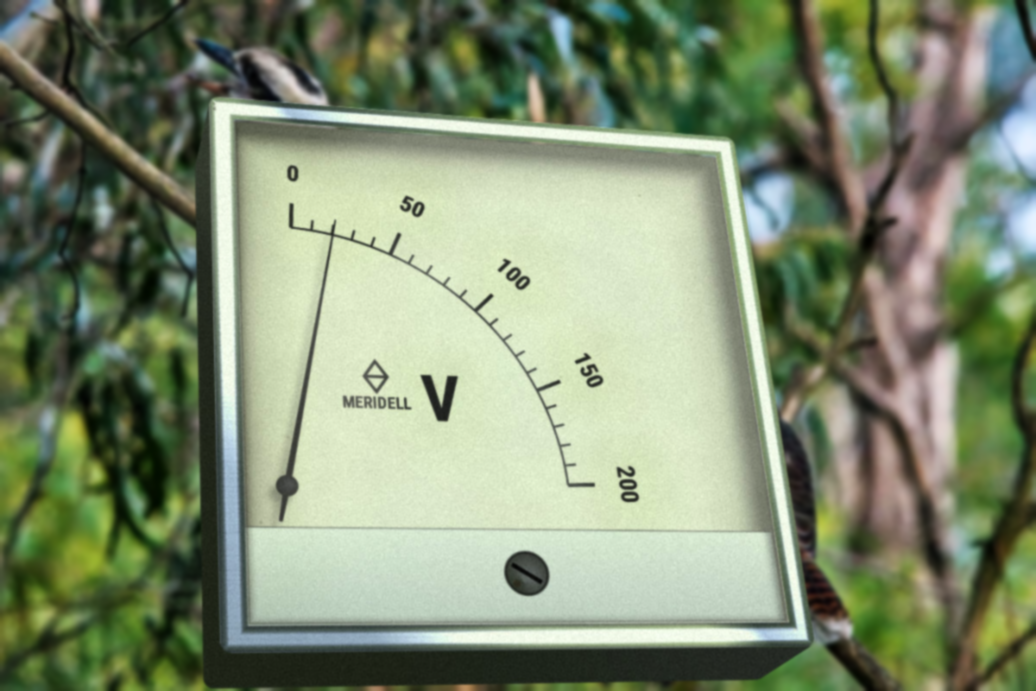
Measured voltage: 20 (V)
